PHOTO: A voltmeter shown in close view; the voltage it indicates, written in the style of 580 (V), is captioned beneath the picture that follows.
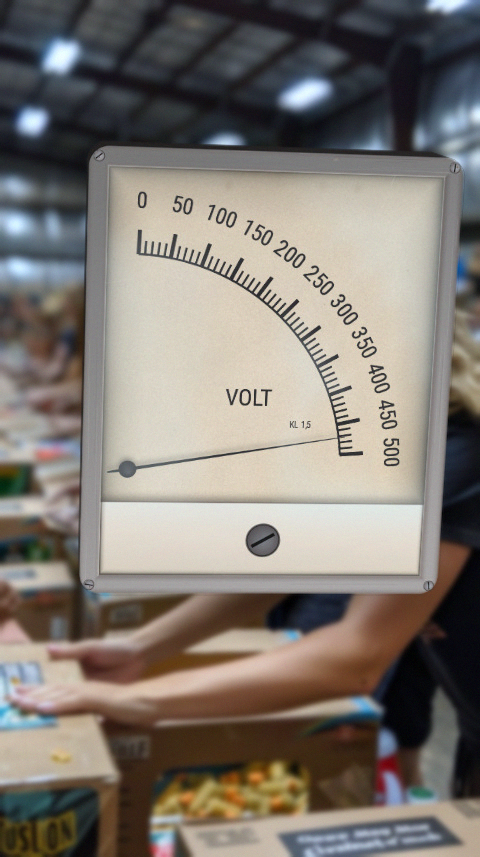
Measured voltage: 470 (V)
